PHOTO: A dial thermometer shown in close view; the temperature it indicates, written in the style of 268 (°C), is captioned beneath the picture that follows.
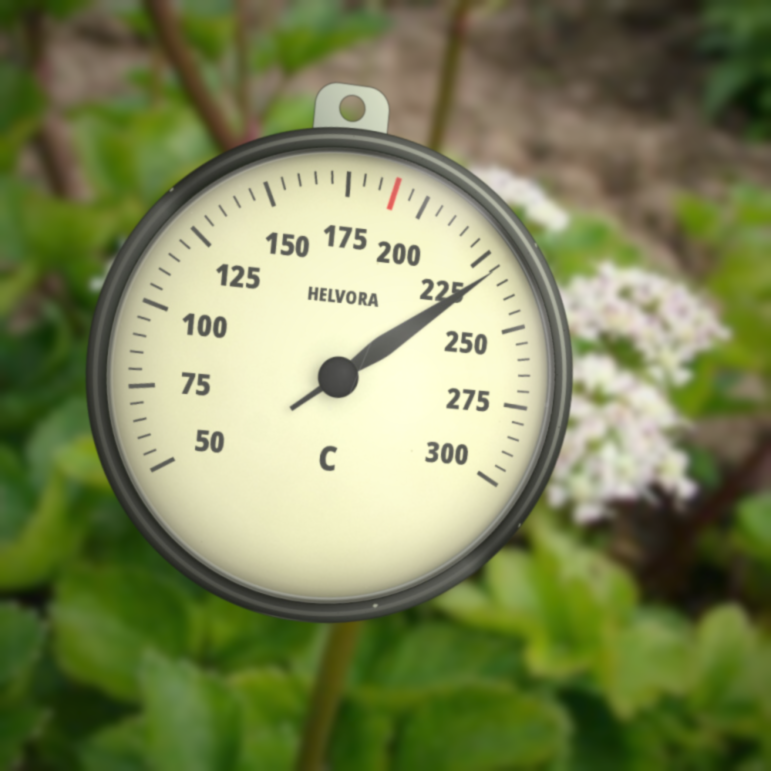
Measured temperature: 230 (°C)
